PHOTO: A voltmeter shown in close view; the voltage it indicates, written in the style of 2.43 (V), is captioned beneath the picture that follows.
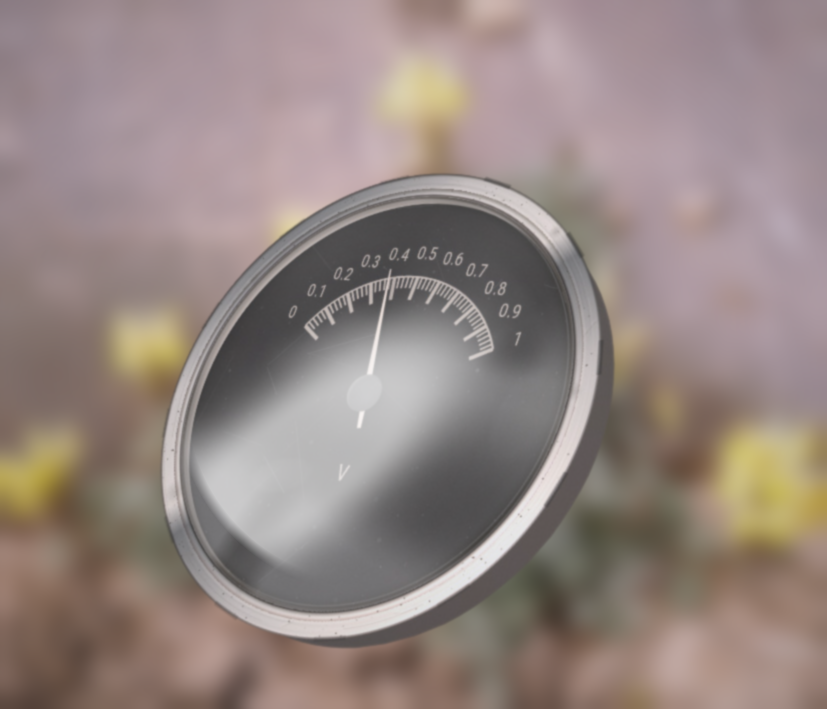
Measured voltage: 0.4 (V)
